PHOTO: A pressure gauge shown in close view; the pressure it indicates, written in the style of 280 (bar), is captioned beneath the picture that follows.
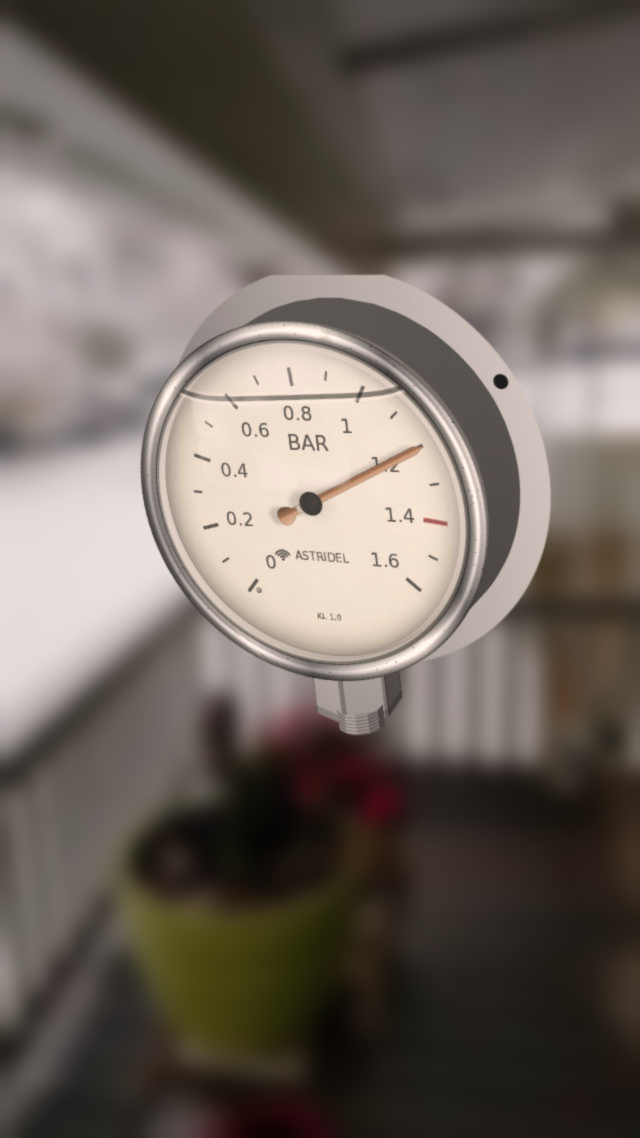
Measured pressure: 1.2 (bar)
